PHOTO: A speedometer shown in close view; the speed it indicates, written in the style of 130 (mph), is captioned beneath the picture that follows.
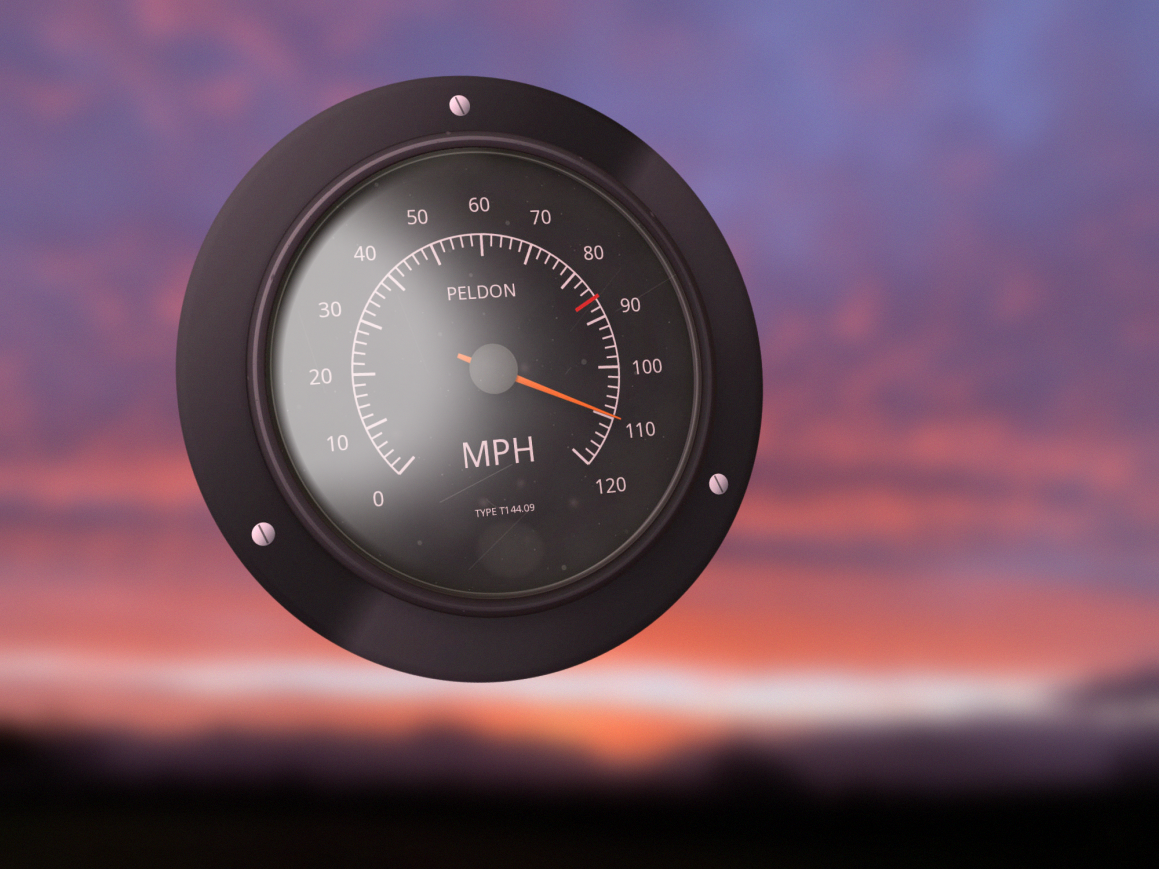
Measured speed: 110 (mph)
